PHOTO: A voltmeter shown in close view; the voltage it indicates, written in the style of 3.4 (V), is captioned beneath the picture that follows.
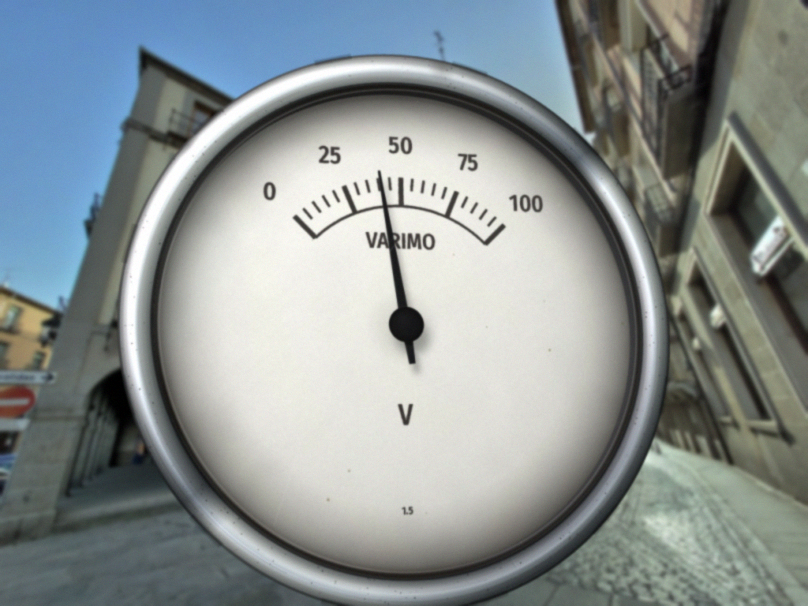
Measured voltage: 40 (V)
